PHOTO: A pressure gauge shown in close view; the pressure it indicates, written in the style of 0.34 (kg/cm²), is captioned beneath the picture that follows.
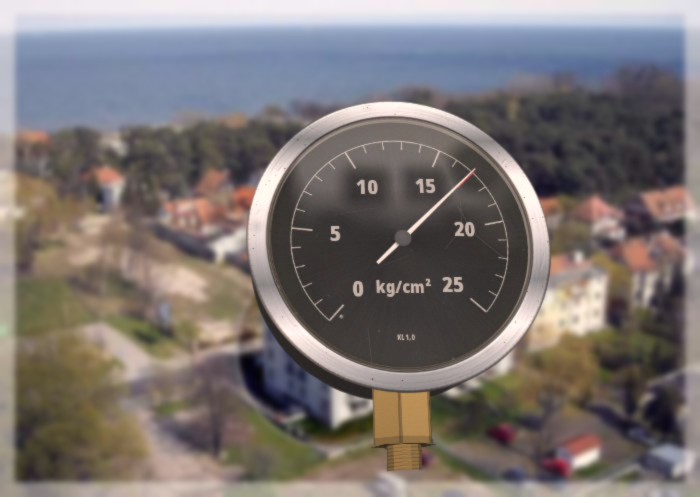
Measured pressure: 17 (kg/cm²)
